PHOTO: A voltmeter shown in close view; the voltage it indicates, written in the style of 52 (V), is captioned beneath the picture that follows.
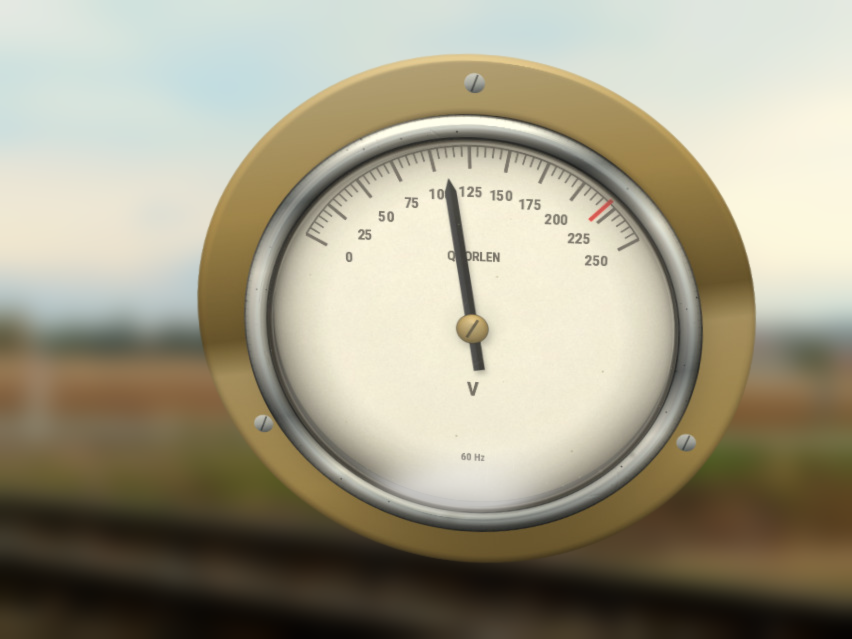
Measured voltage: 110 (V)
